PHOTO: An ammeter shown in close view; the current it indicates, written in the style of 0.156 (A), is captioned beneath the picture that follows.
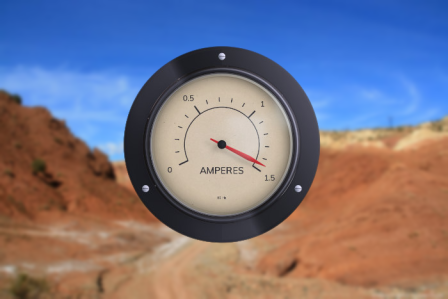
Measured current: 1.45 (A)
